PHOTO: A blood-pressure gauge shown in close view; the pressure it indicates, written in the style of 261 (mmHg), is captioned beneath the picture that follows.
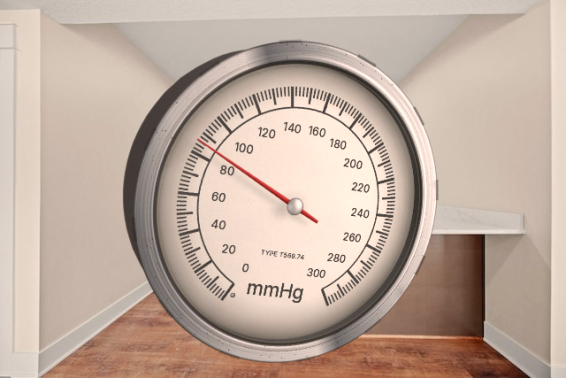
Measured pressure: 86 (mmHg)
